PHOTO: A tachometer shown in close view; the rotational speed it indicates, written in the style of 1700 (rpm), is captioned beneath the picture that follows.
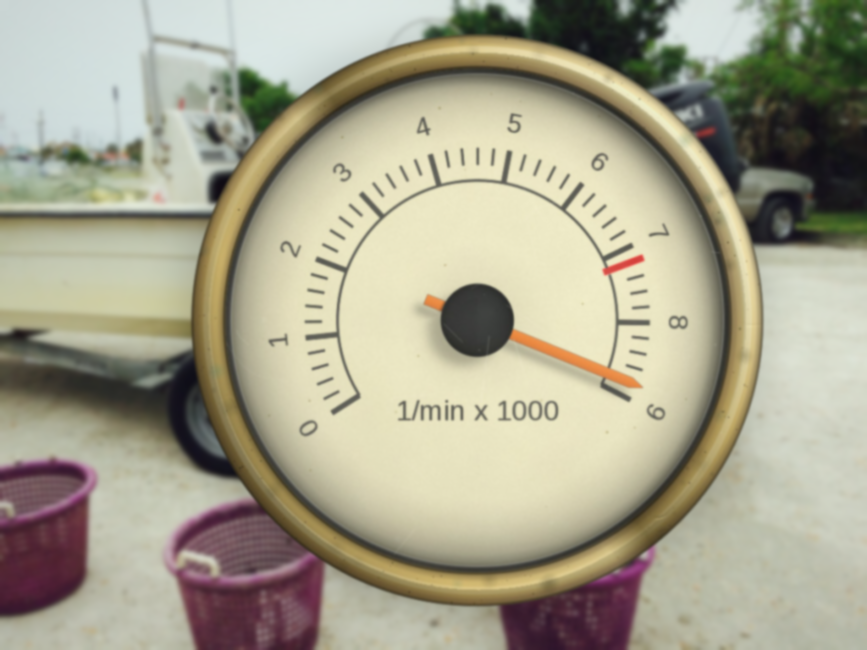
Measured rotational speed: 8800 (rpm)
